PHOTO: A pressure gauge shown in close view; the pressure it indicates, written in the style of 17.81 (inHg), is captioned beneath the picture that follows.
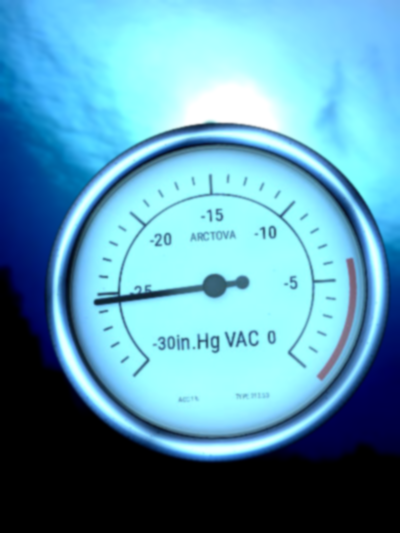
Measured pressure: -25.5 (inHg)
